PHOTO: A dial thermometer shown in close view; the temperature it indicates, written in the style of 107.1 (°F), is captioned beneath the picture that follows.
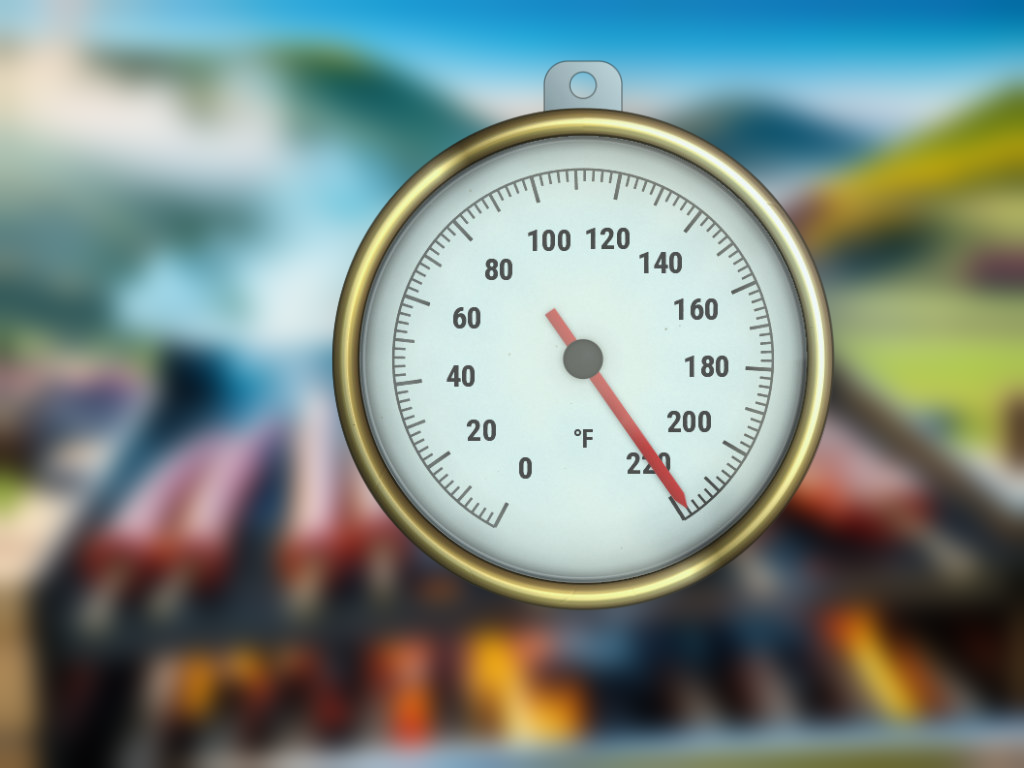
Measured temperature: 218 (°F)
